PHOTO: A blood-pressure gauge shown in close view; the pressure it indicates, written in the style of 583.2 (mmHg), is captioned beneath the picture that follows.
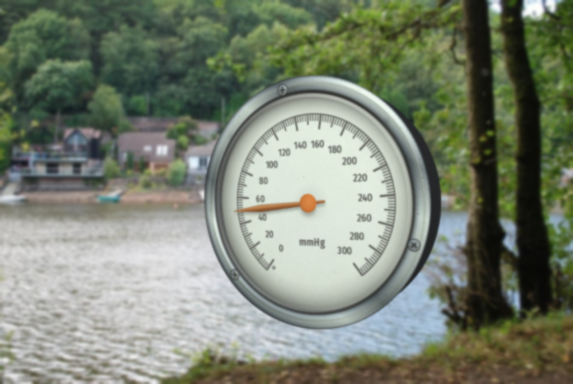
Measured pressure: 50 (mmHg)
